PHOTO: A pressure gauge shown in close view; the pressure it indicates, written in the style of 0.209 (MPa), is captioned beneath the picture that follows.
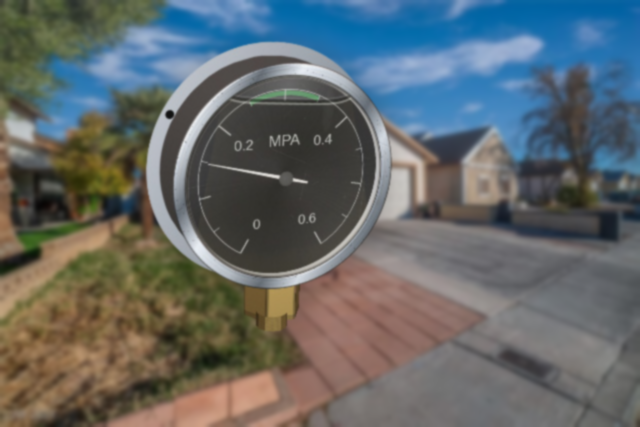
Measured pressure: 0.15 (MPa)
